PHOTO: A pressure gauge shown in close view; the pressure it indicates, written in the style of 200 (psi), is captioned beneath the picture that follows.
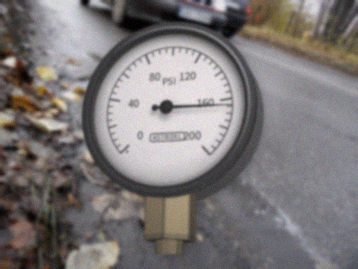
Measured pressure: 165 (psi)
